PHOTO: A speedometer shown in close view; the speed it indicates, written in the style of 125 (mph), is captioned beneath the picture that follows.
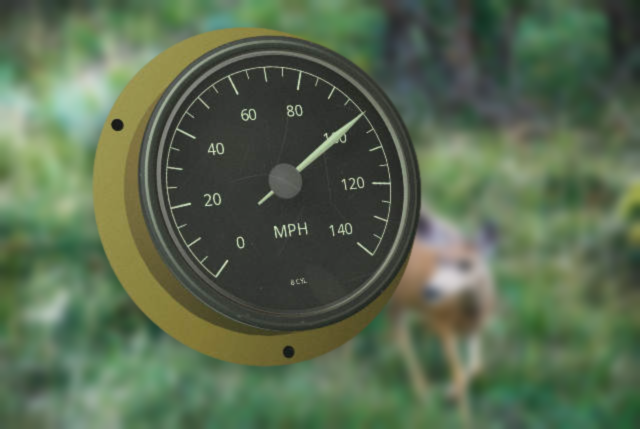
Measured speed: 100 (mph)
